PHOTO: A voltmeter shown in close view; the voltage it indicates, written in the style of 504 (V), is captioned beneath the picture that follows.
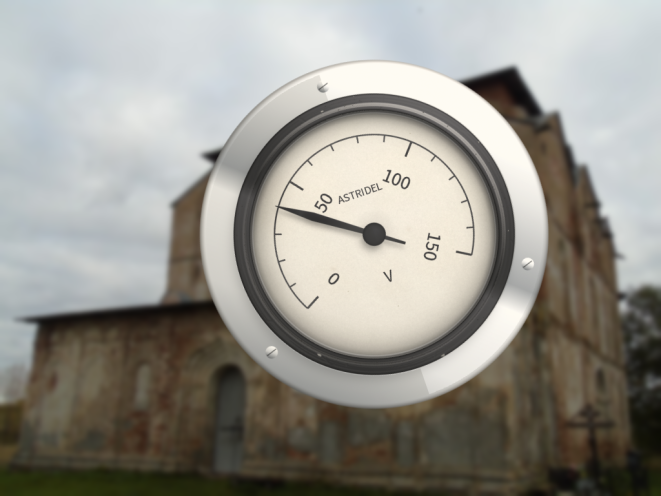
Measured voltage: 40 (V)
